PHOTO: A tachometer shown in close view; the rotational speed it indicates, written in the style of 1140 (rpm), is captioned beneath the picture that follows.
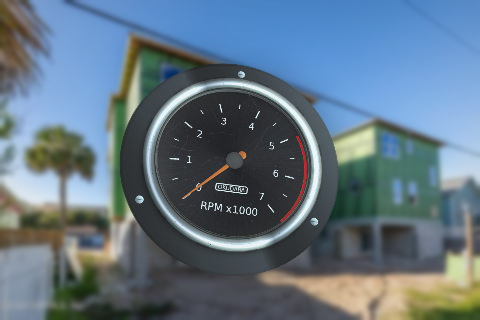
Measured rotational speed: 0 (rpm)
